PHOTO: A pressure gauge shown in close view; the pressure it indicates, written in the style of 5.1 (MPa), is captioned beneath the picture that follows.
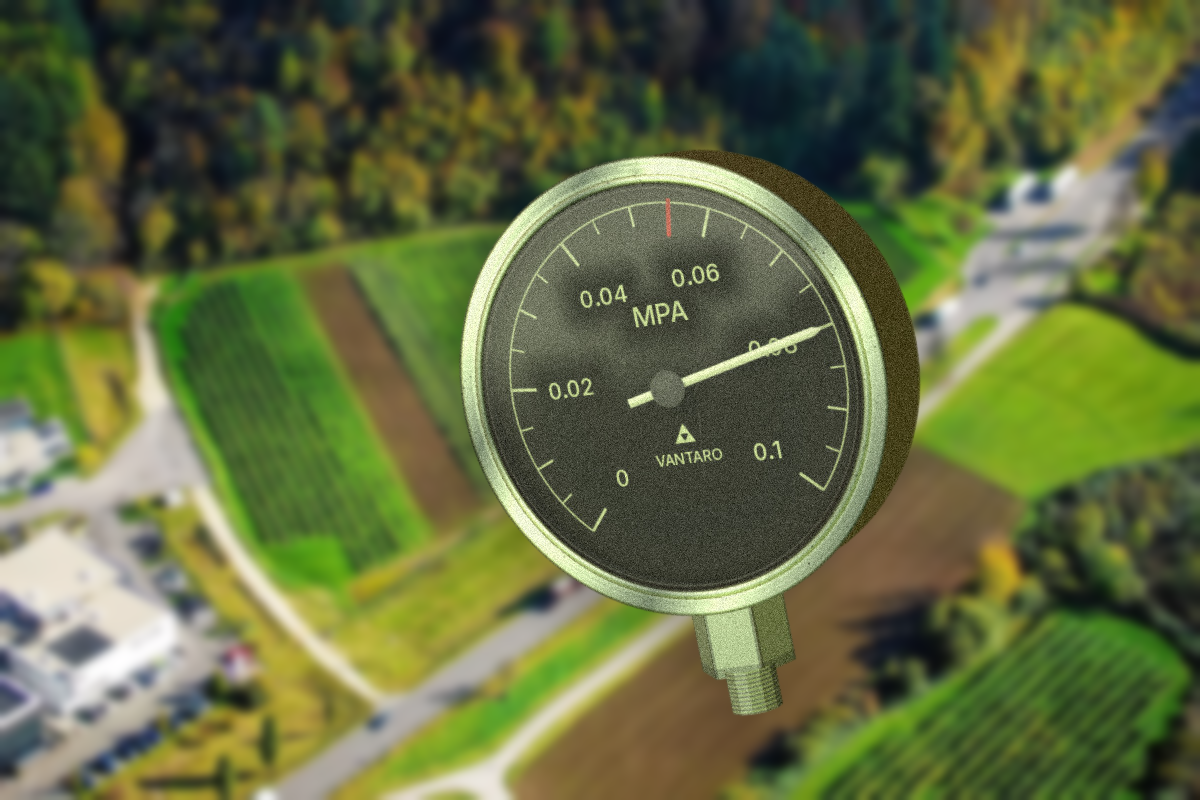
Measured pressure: 0.08 (MPa)
